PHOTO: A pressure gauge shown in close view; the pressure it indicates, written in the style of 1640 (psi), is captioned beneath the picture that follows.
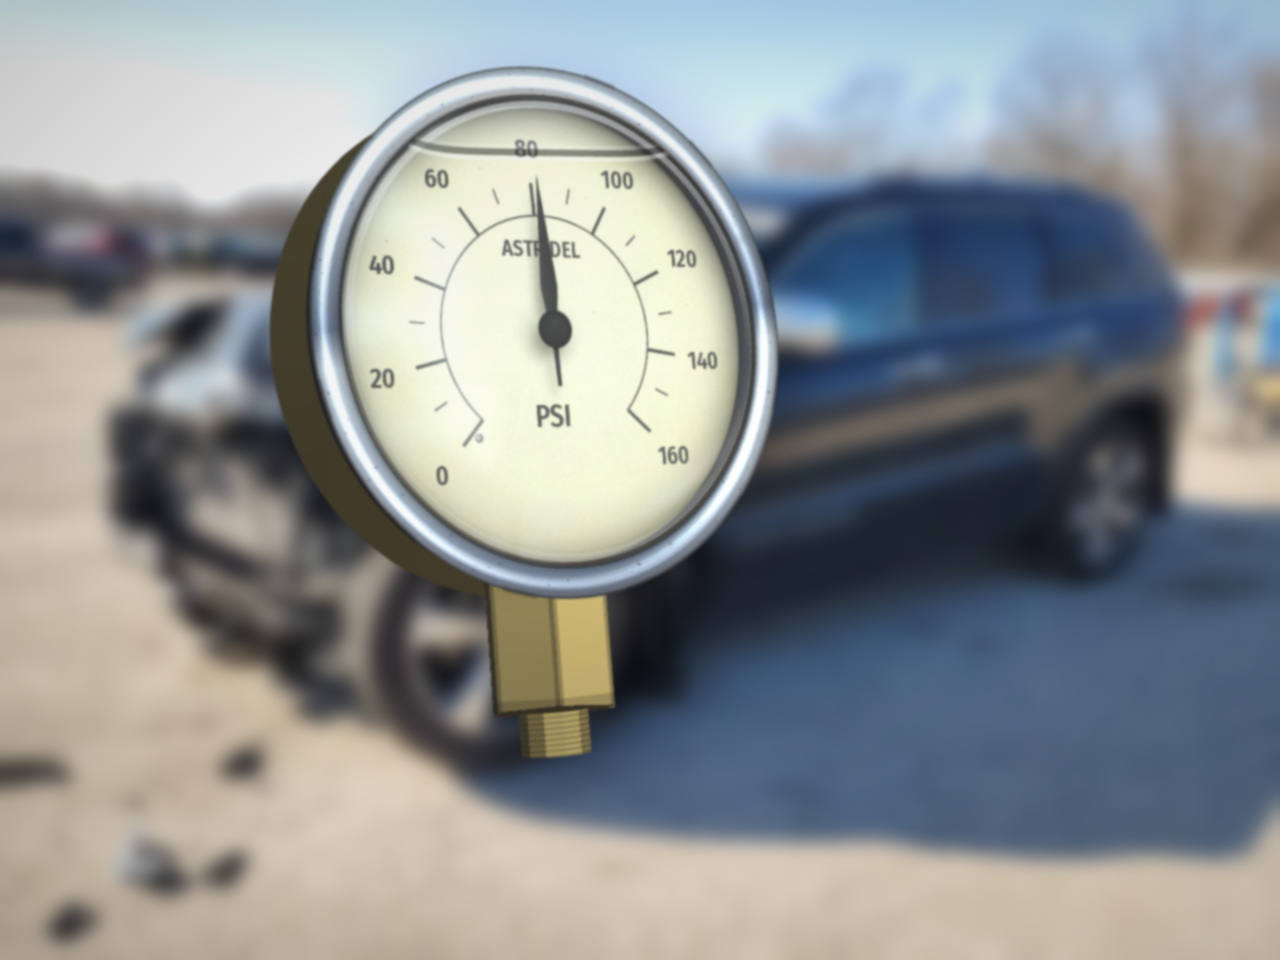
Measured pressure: 80 (psi)
